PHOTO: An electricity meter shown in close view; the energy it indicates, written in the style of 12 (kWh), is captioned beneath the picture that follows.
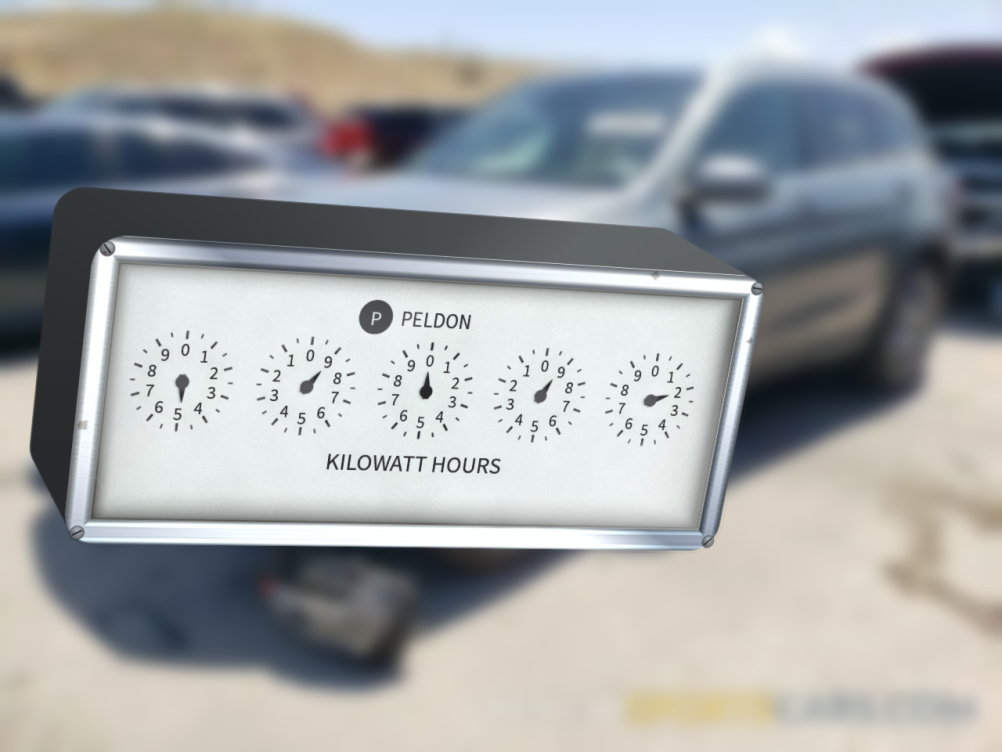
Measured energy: 48992 (kWh)
